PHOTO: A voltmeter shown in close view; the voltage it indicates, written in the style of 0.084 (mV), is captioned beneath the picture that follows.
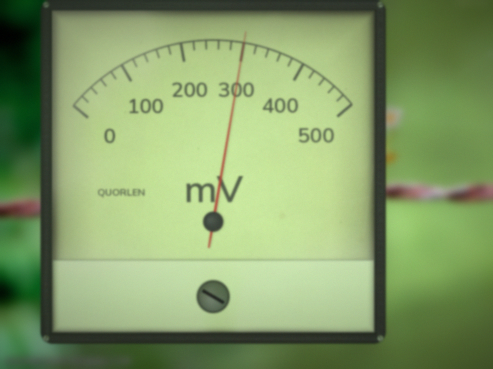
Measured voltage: 300 (mV)
